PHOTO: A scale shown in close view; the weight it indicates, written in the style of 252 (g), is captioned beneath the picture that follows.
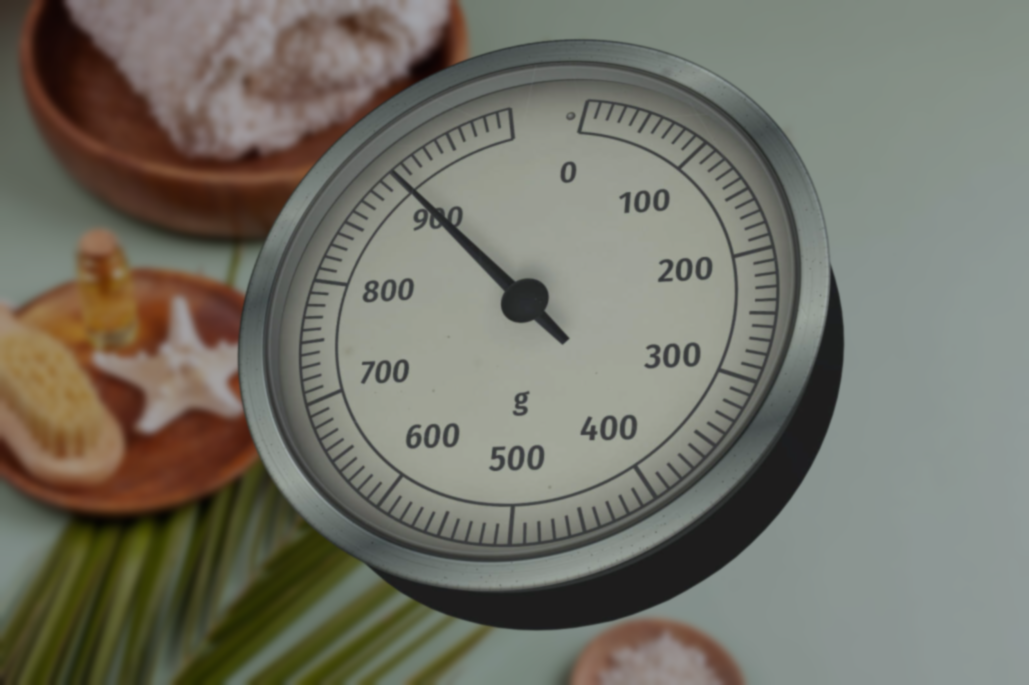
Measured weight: 900 (g)
